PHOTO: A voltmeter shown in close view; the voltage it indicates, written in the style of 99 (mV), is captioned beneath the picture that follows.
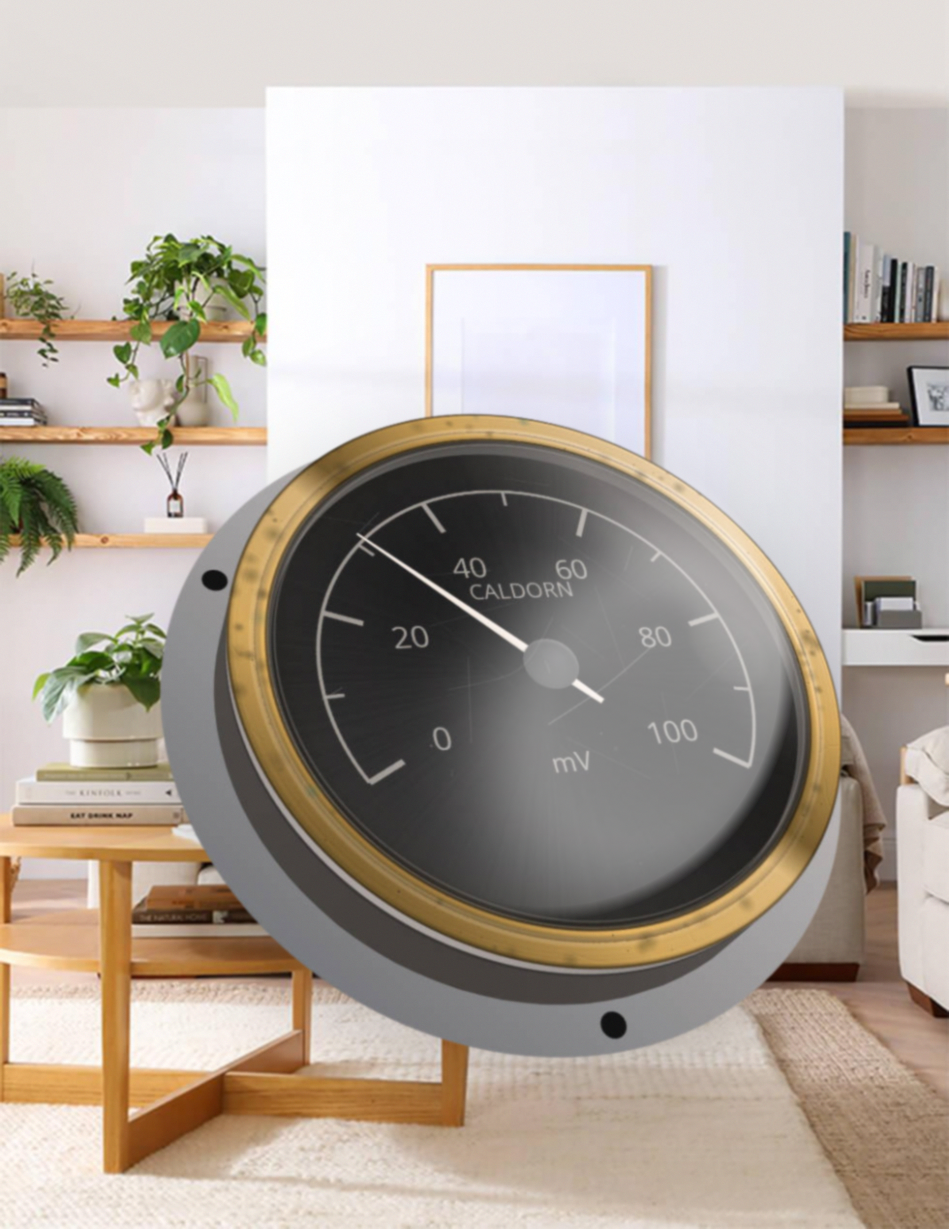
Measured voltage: 30 (mV)
